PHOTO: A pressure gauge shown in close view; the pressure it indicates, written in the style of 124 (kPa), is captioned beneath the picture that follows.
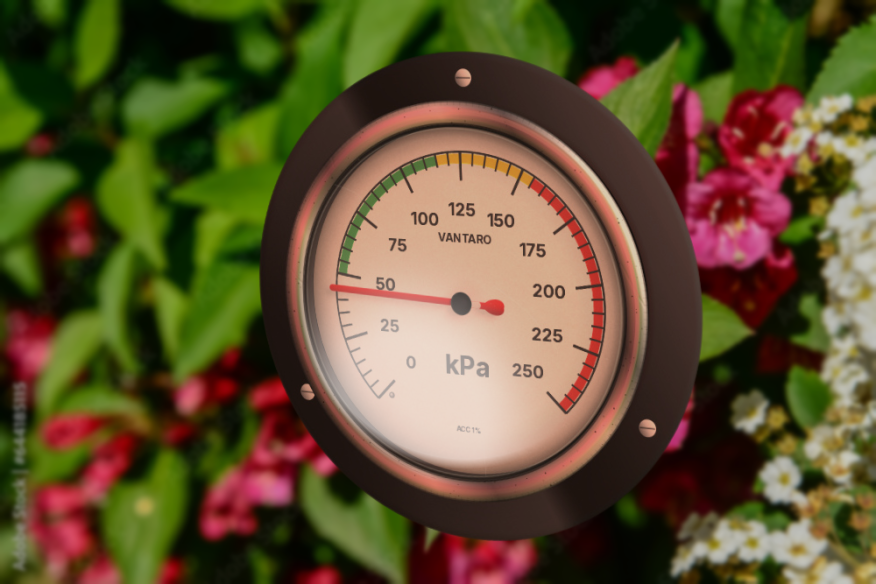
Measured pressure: 45 (kPa)
